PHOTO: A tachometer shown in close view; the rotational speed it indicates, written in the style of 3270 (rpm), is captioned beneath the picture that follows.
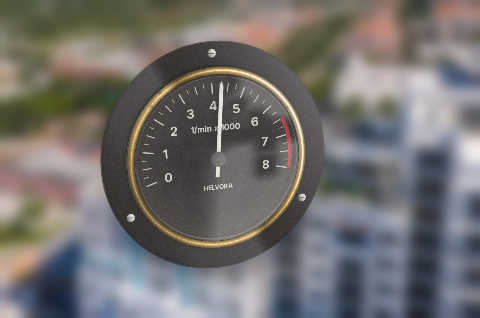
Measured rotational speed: 4250 (rpm)
